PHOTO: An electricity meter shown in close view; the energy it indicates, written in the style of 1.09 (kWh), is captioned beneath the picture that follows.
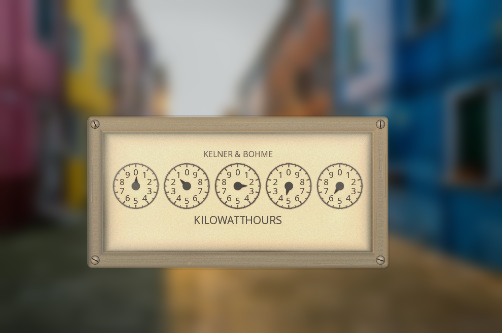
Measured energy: 1246 (kWh)
